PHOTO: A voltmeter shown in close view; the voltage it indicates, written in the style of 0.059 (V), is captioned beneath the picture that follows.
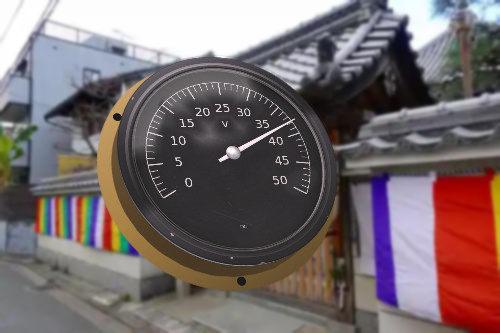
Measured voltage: 38 (V)
